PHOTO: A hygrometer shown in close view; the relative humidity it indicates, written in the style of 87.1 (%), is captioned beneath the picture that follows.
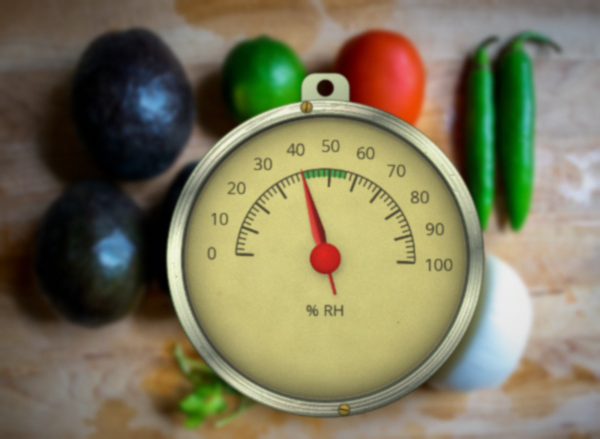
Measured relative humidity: 40 (%)
